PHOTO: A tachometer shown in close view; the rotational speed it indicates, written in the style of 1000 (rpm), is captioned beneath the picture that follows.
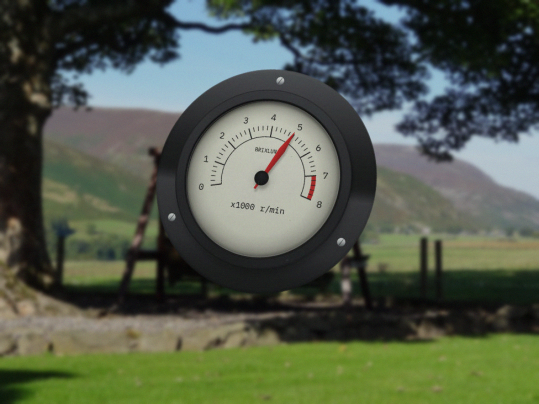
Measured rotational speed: 5000 (rpm)
